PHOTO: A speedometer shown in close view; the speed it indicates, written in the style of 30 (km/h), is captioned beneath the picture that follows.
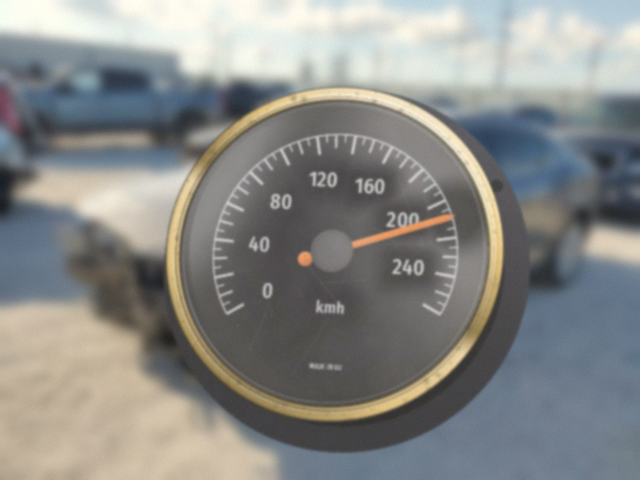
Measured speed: 210 (km/h)
